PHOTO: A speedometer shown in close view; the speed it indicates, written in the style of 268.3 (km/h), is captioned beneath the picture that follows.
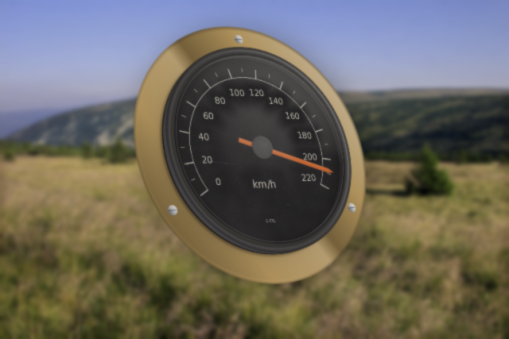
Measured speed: 210 (km/h)
